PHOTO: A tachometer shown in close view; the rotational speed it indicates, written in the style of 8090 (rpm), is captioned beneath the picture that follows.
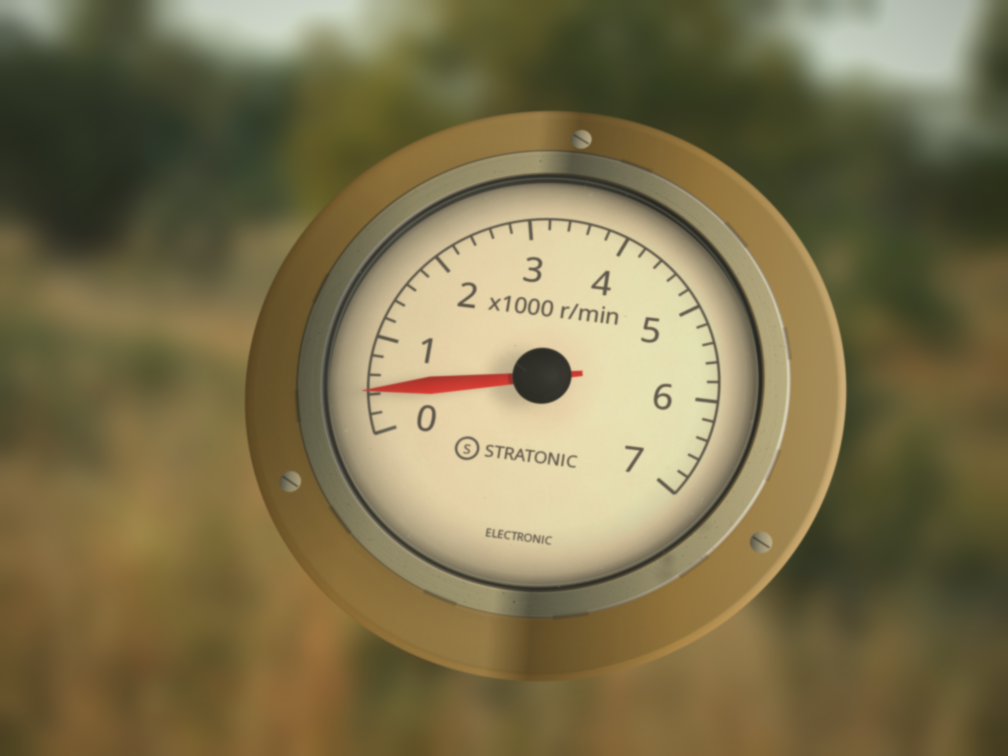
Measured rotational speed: 400 (rpm)
